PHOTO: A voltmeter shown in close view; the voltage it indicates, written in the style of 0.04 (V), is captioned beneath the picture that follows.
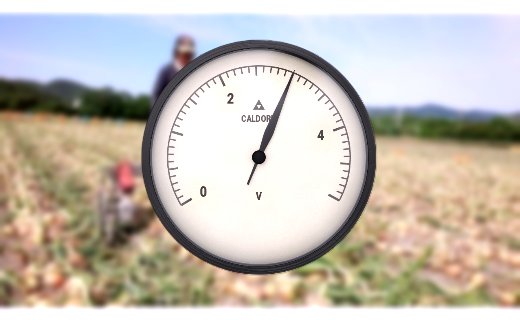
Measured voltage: 3 (V)
